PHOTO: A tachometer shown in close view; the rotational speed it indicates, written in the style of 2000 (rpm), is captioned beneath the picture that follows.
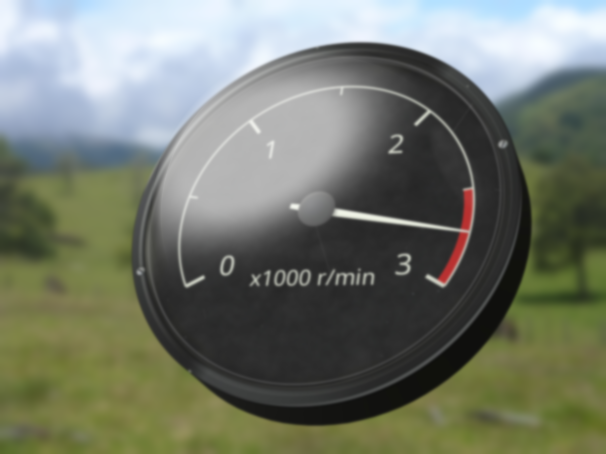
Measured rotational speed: 2750 (rpm)
